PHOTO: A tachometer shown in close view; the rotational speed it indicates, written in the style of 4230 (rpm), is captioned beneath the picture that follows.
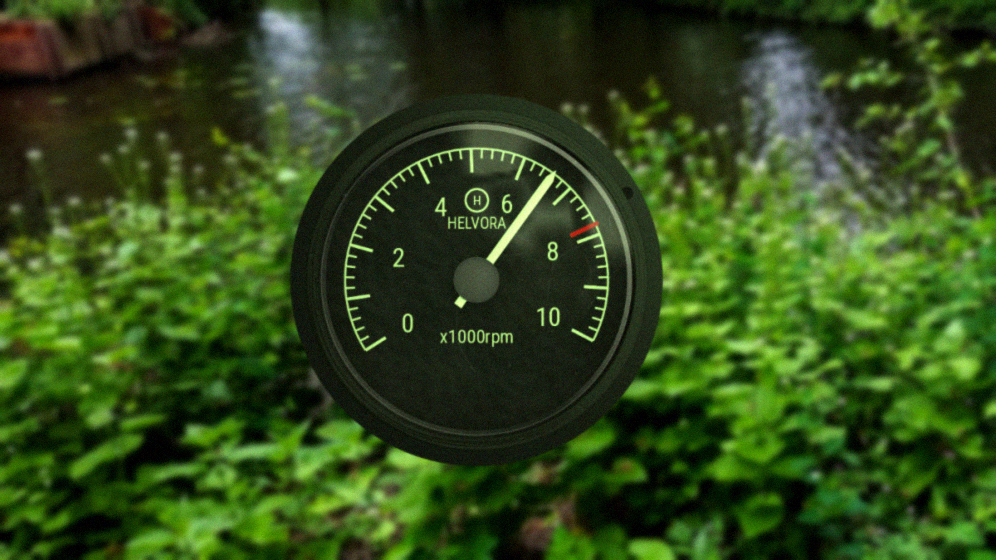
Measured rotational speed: 6600 (rpm)
